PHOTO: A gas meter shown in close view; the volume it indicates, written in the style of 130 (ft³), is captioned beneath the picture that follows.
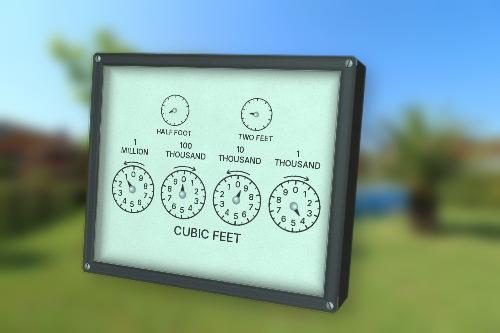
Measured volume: 99400 (ft³)
